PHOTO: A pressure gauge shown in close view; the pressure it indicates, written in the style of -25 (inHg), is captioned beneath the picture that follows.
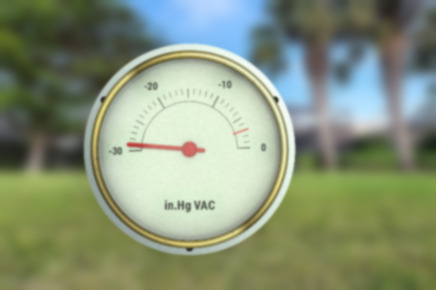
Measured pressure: -29 (inHg)
